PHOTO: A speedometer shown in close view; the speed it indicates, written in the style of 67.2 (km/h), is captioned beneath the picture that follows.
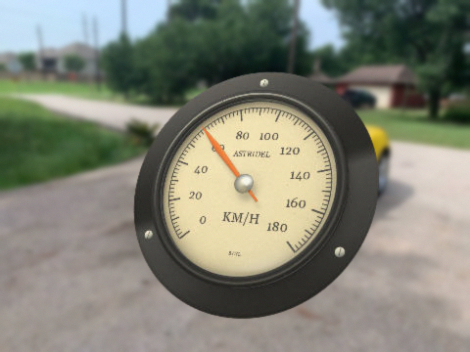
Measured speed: 60 (km/h)
